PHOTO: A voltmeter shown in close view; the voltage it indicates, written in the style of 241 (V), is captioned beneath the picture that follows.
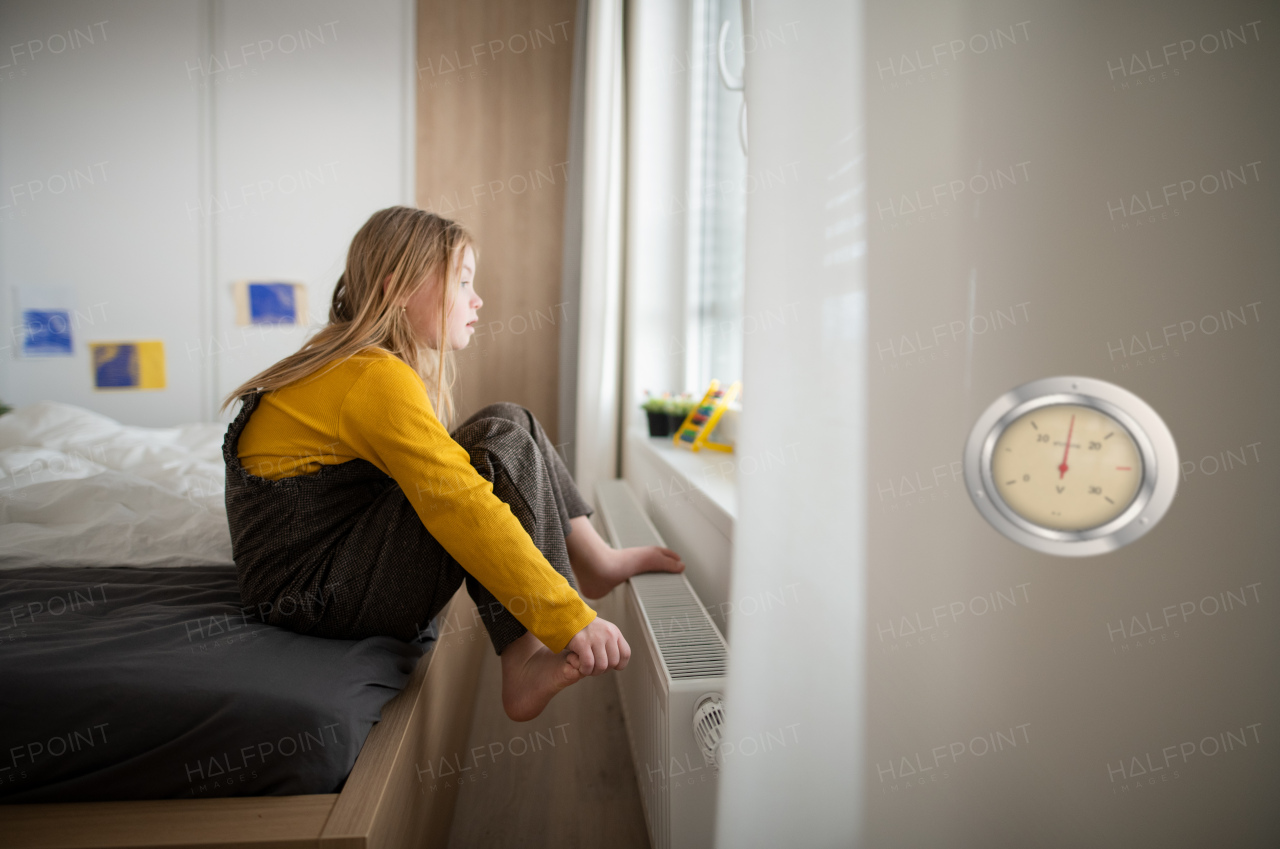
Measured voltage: 15 (V)
